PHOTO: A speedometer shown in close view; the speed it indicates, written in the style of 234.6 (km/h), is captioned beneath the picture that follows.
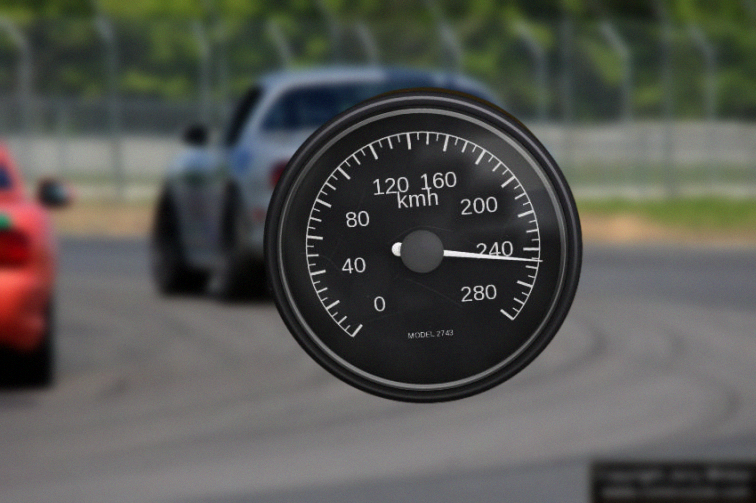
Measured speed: 245 (km/h)
